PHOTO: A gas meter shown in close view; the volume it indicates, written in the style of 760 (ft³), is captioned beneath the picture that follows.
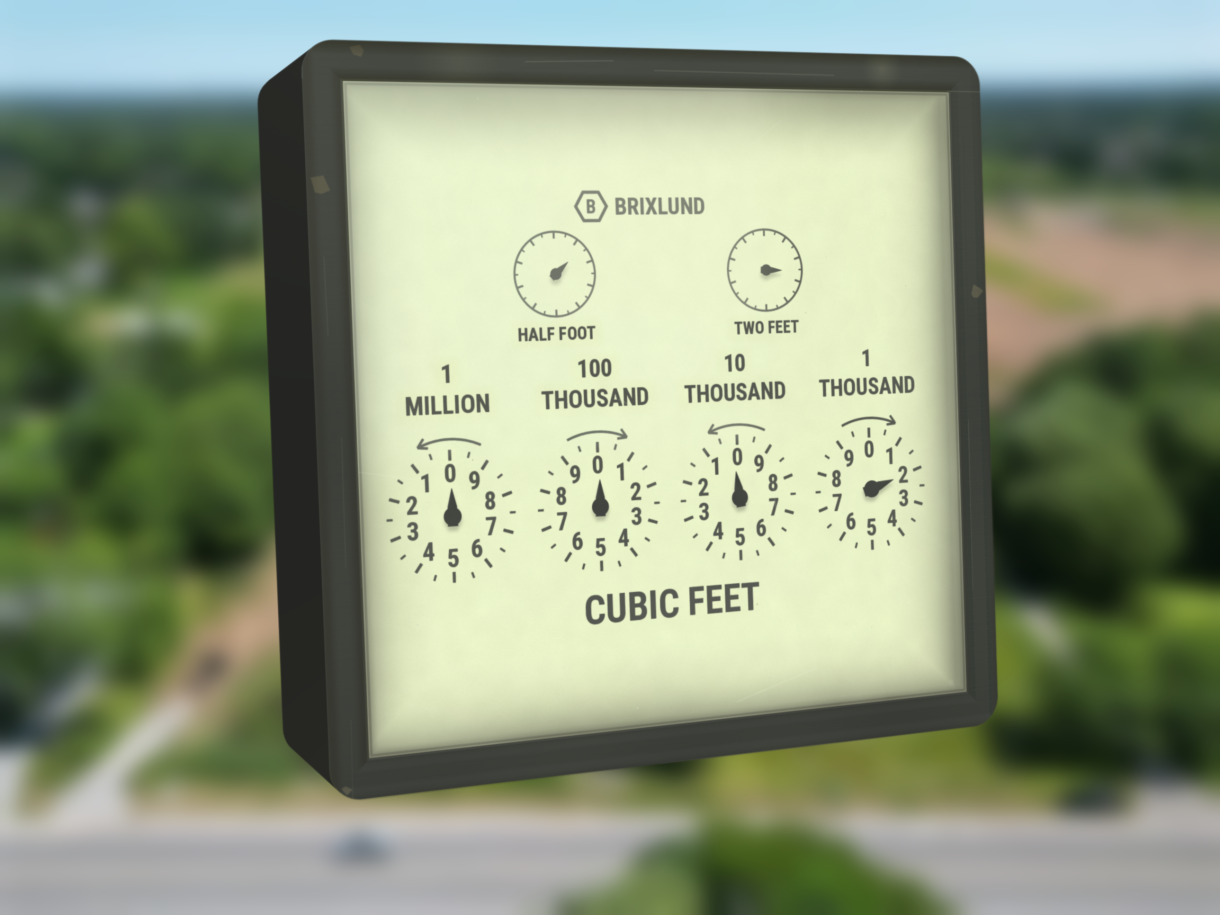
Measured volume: 200 (ft³)
